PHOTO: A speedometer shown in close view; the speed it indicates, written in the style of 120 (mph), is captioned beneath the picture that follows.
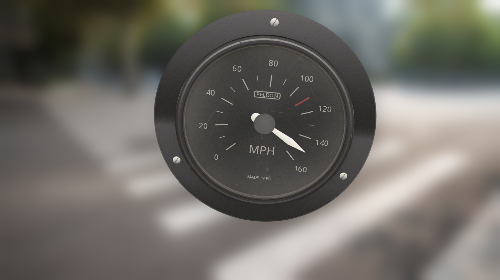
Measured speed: 150 (mph)
